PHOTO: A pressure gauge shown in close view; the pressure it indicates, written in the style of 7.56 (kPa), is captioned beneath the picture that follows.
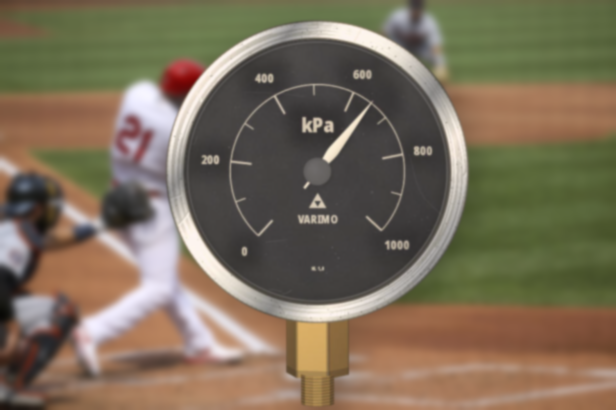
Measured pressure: 650 (kPa)
